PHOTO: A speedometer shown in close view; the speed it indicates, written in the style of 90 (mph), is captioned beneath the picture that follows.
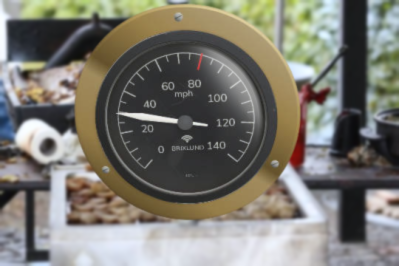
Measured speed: 30 (mph)
